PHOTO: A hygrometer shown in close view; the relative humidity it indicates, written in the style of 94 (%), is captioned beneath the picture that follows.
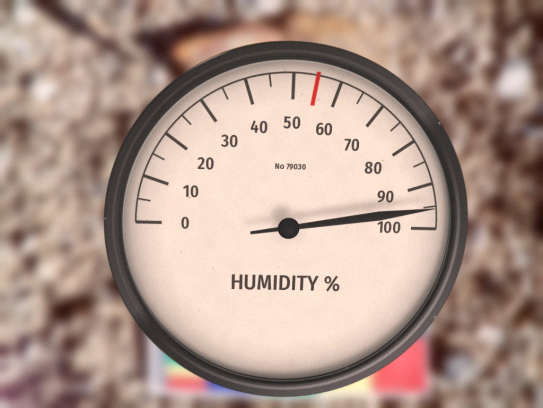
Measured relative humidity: 95 (%)
